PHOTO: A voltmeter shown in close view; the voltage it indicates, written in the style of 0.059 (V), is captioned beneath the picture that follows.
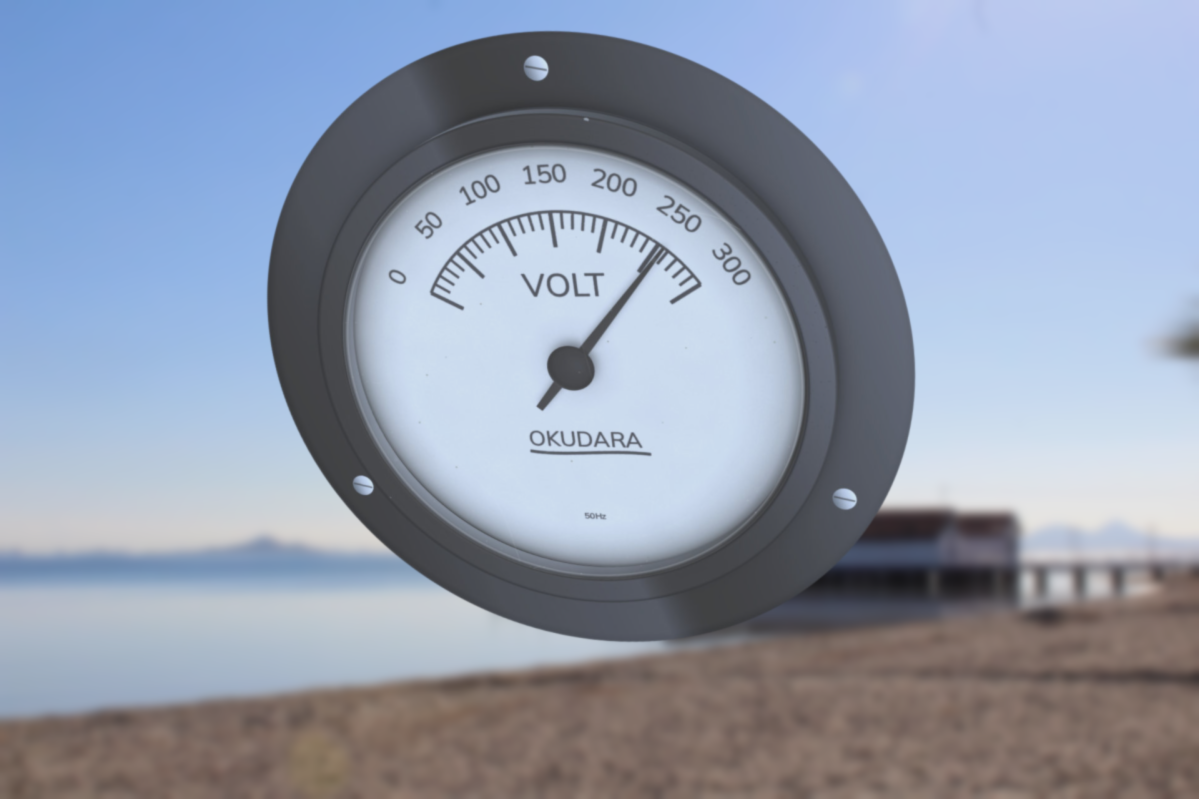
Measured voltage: 255 (V)
